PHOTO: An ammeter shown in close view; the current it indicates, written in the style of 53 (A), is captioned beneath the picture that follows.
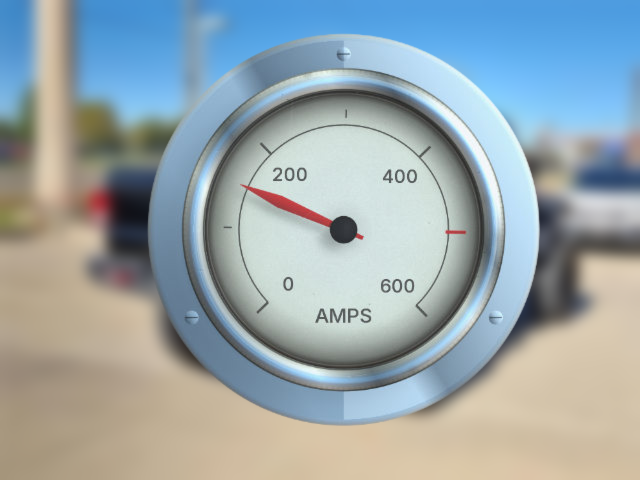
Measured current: 150 (A)
